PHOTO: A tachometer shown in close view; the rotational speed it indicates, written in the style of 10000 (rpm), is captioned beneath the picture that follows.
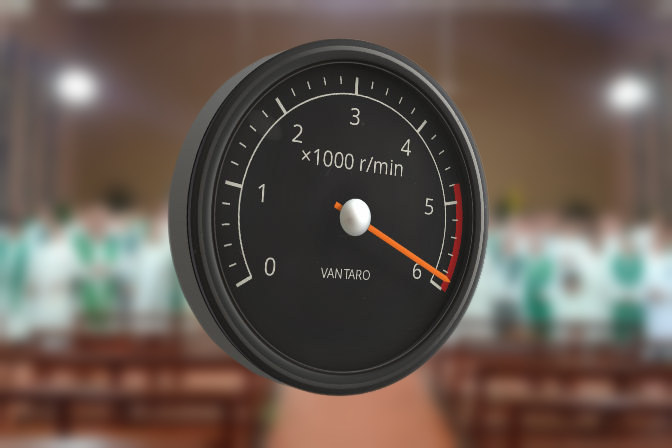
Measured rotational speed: 5900 (rpm)
